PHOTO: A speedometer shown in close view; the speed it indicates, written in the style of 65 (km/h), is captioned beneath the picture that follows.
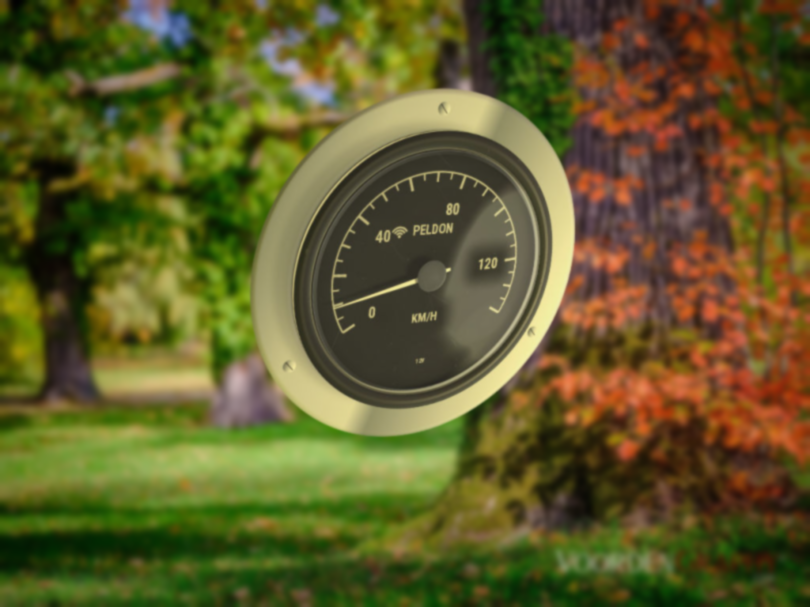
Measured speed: 10 (km/h)
